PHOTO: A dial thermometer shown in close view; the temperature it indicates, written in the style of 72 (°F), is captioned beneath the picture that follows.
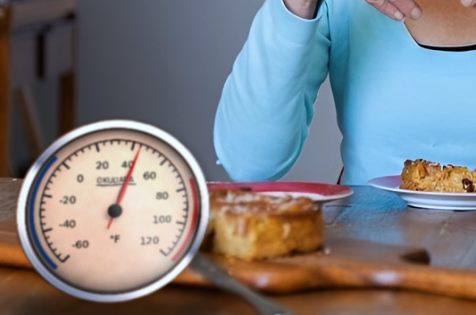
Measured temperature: 44 (°F)
